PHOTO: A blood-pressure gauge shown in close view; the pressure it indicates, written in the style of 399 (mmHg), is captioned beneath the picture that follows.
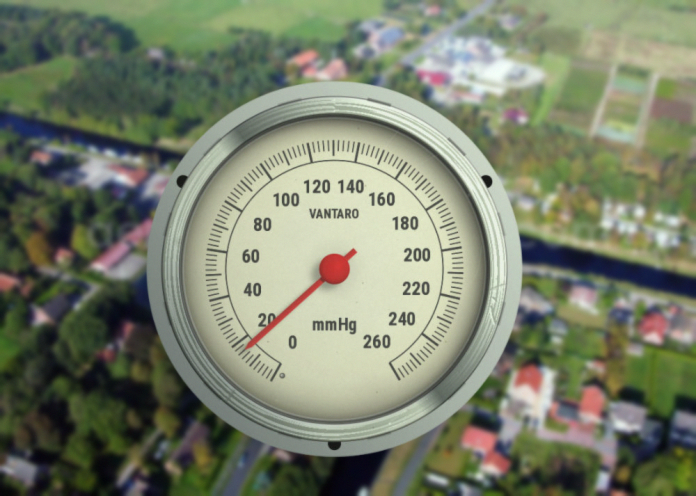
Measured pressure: 16 (mmHg)
